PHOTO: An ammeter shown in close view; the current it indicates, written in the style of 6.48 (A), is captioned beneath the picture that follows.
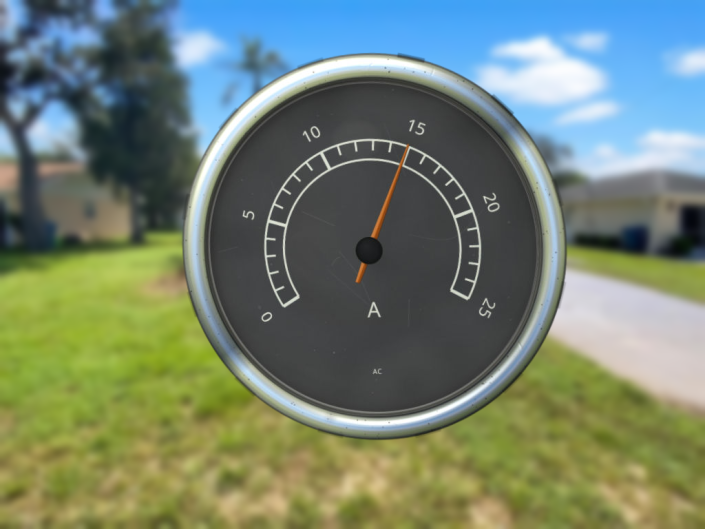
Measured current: 15 (A)
